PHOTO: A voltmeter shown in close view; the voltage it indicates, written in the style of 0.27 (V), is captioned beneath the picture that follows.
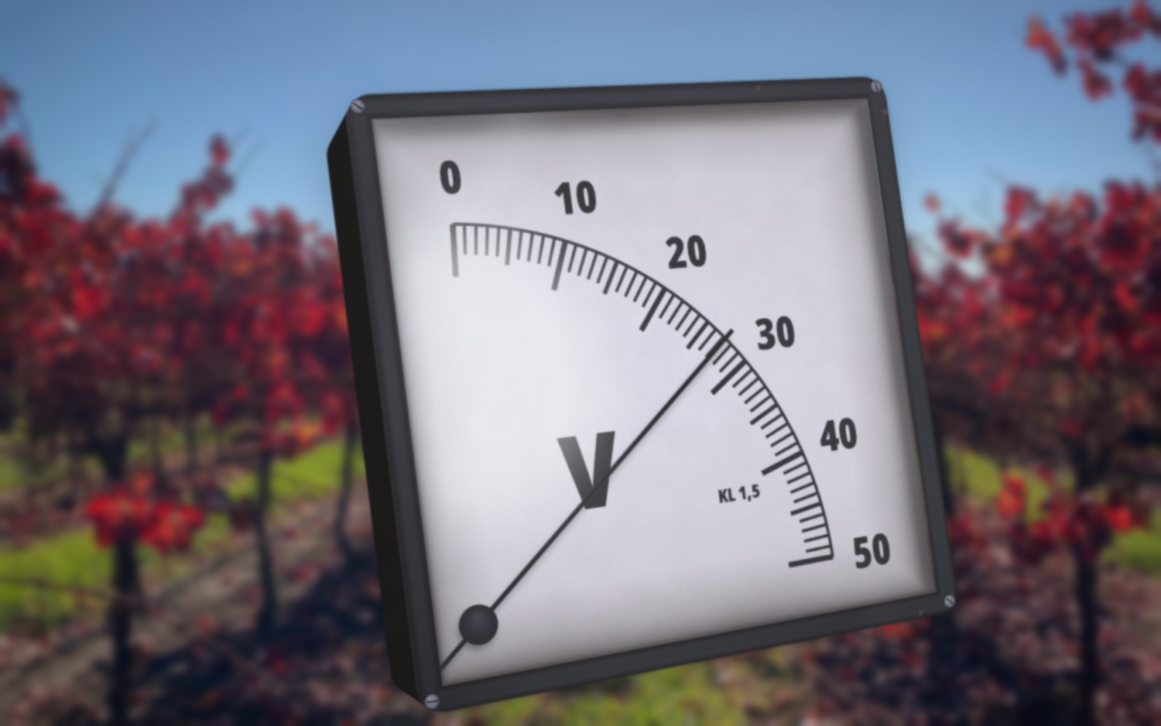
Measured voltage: 27 (V)
